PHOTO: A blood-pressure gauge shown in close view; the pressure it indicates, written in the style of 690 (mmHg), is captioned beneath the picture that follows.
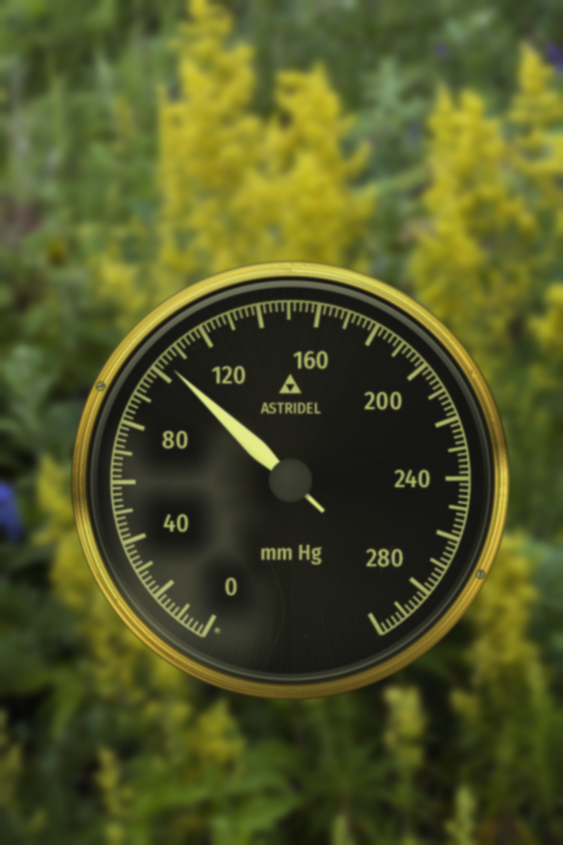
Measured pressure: 104 (mmHg)
